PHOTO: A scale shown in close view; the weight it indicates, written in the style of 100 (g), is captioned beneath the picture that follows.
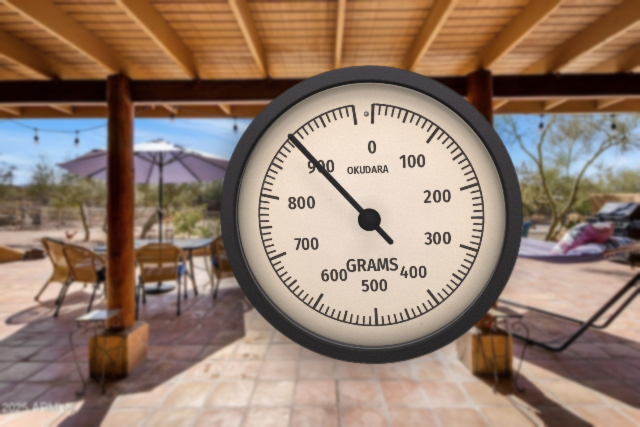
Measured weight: 900 (g)
